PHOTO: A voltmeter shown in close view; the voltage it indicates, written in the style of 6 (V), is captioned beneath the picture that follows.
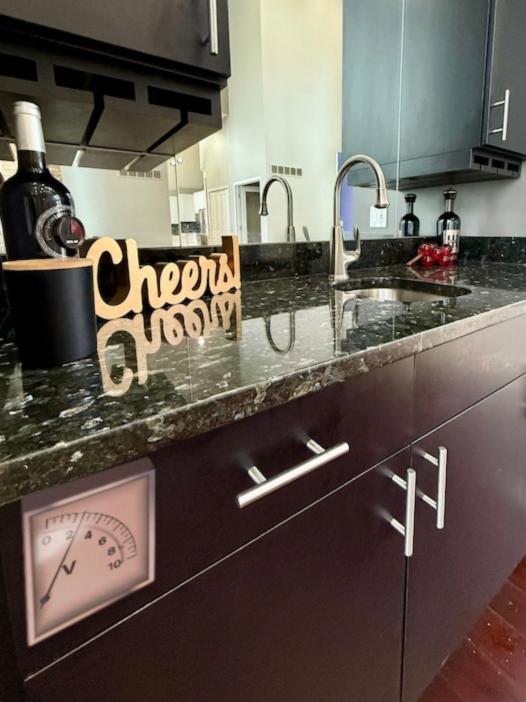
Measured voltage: 2.5 (V)
